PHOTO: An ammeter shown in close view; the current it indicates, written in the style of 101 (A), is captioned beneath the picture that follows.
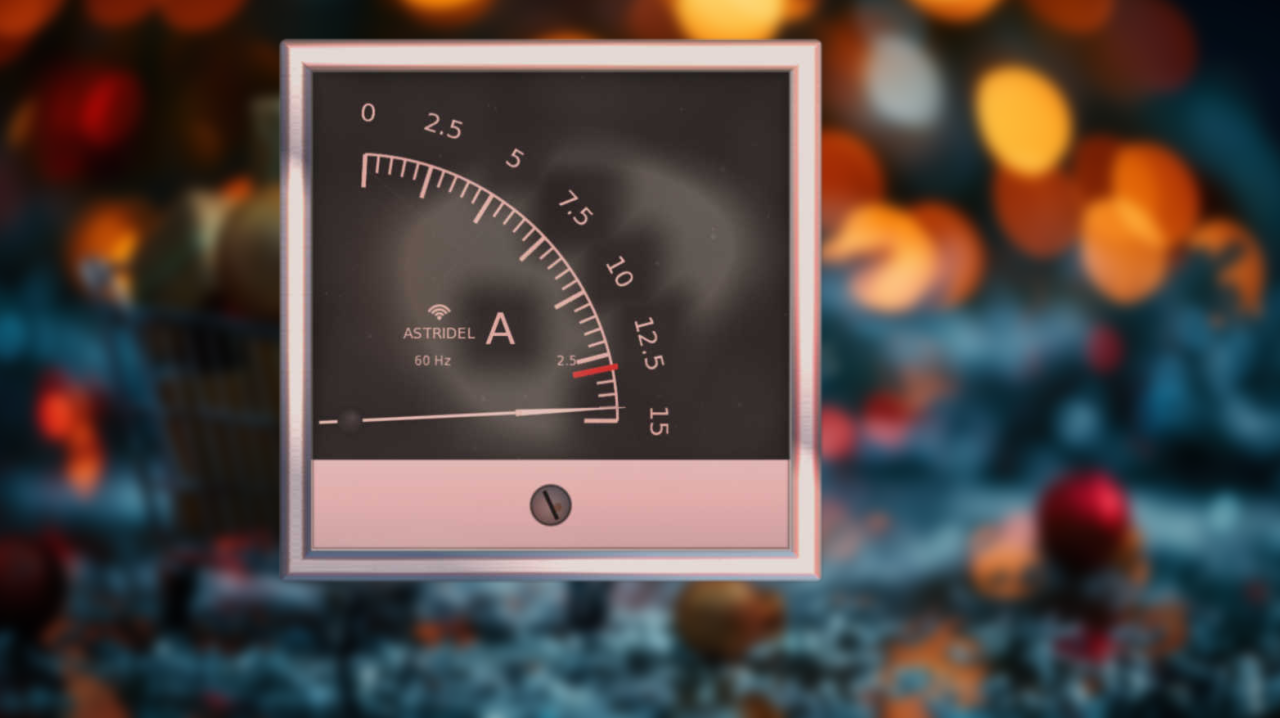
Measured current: 14.5 (A)
